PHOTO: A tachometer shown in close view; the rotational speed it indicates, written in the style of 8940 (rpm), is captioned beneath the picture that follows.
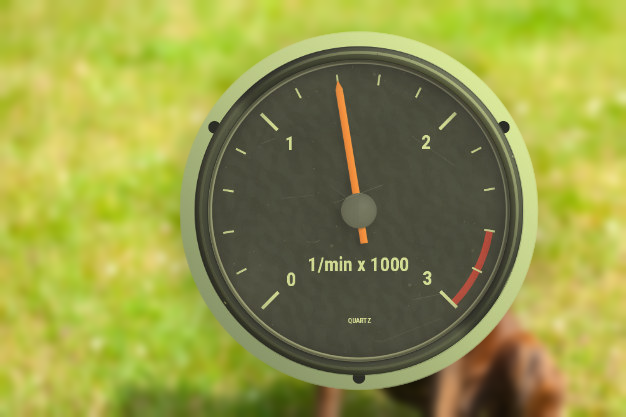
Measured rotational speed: 1400 (rpm)
